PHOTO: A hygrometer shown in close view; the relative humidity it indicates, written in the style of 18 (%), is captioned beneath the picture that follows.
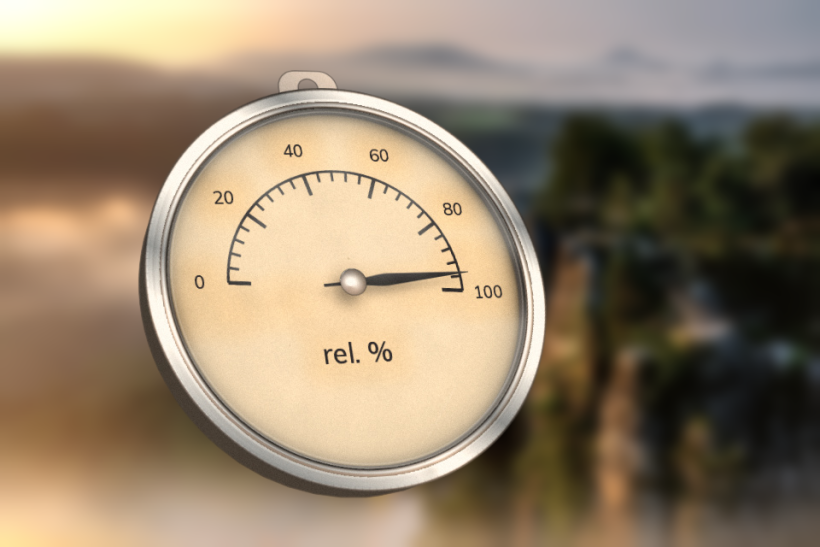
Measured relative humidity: 96 (%)
